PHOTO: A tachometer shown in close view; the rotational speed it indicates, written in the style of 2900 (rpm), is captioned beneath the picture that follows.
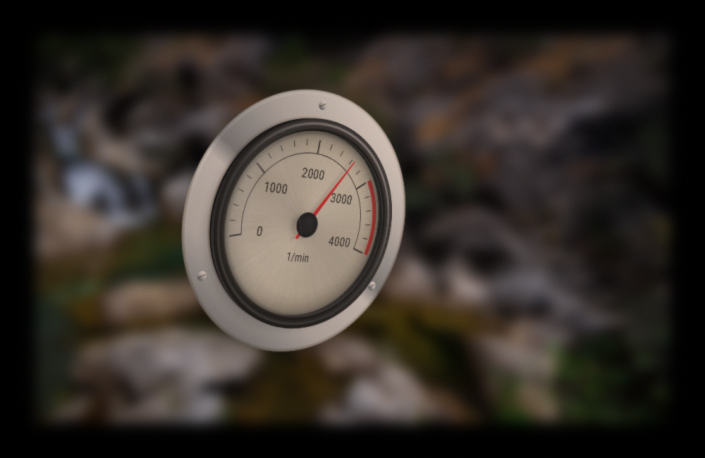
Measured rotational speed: 2600 (rpm)
